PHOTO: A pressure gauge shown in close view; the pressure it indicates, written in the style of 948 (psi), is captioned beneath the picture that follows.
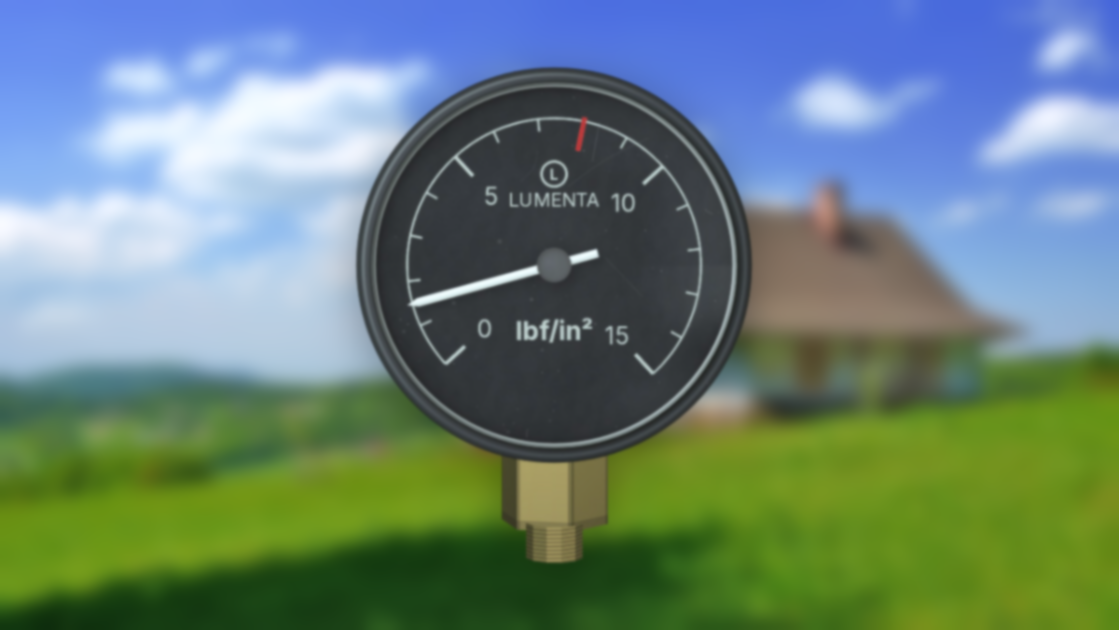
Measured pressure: 1.5 (psi)
